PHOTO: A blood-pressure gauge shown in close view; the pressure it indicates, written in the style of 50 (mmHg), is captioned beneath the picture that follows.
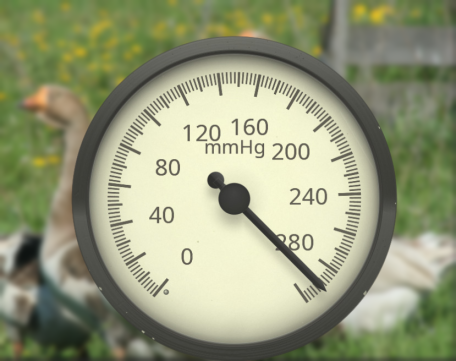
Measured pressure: 290 (mmHg)
